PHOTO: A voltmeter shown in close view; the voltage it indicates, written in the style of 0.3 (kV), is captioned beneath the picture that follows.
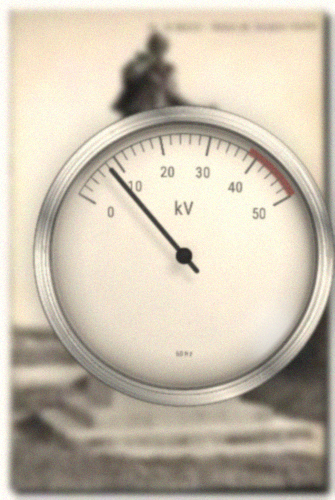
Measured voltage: 8 (kV)
